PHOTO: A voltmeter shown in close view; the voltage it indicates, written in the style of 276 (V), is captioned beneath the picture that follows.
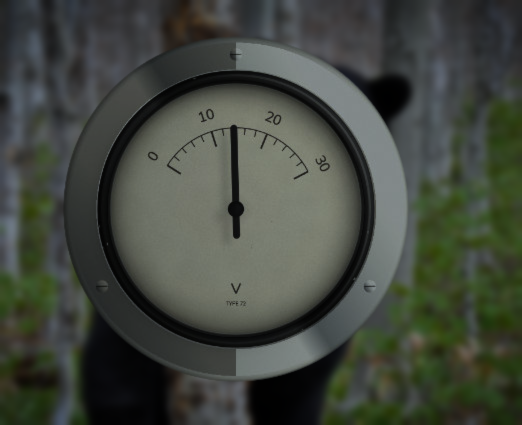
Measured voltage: 14 (V)
